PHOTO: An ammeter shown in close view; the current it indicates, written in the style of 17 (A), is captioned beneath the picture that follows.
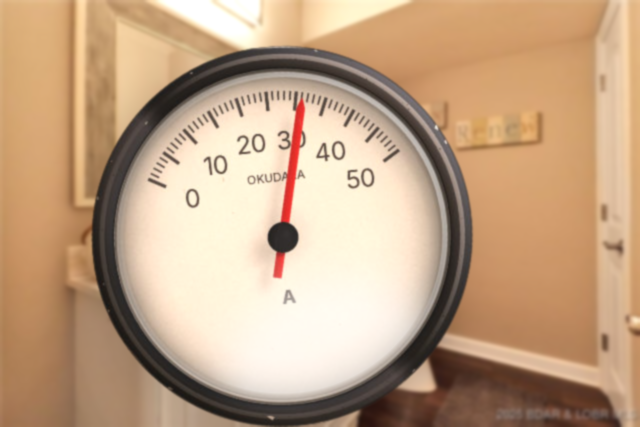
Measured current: 31 (A)
